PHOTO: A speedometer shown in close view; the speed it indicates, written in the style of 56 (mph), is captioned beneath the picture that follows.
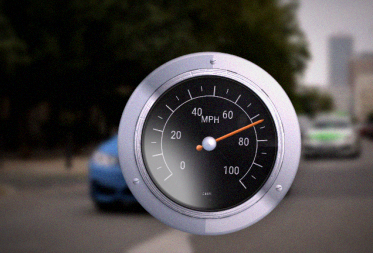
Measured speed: 72.5 (mph)
